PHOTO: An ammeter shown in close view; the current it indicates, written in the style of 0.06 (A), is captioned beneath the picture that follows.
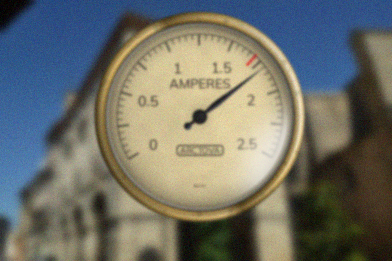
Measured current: 1.8 (A)
